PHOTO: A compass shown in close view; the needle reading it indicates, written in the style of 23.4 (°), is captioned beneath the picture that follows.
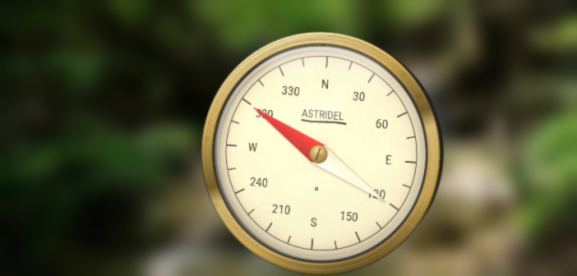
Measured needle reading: 300 (°)
